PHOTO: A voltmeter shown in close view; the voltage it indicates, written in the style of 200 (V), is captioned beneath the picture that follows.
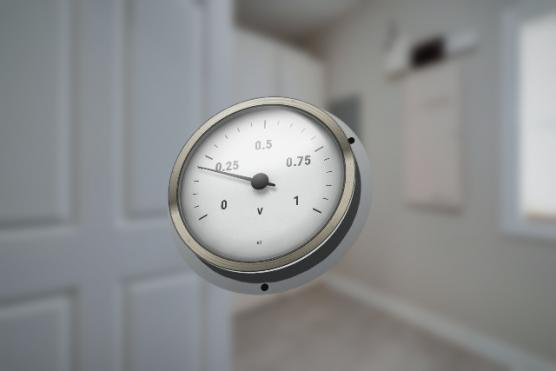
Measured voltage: 0.2 (V)
